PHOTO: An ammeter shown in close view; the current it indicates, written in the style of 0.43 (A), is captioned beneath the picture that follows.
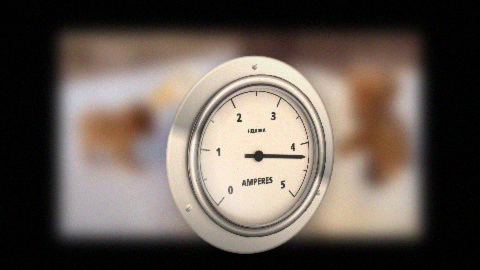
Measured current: 4.25 (A)
